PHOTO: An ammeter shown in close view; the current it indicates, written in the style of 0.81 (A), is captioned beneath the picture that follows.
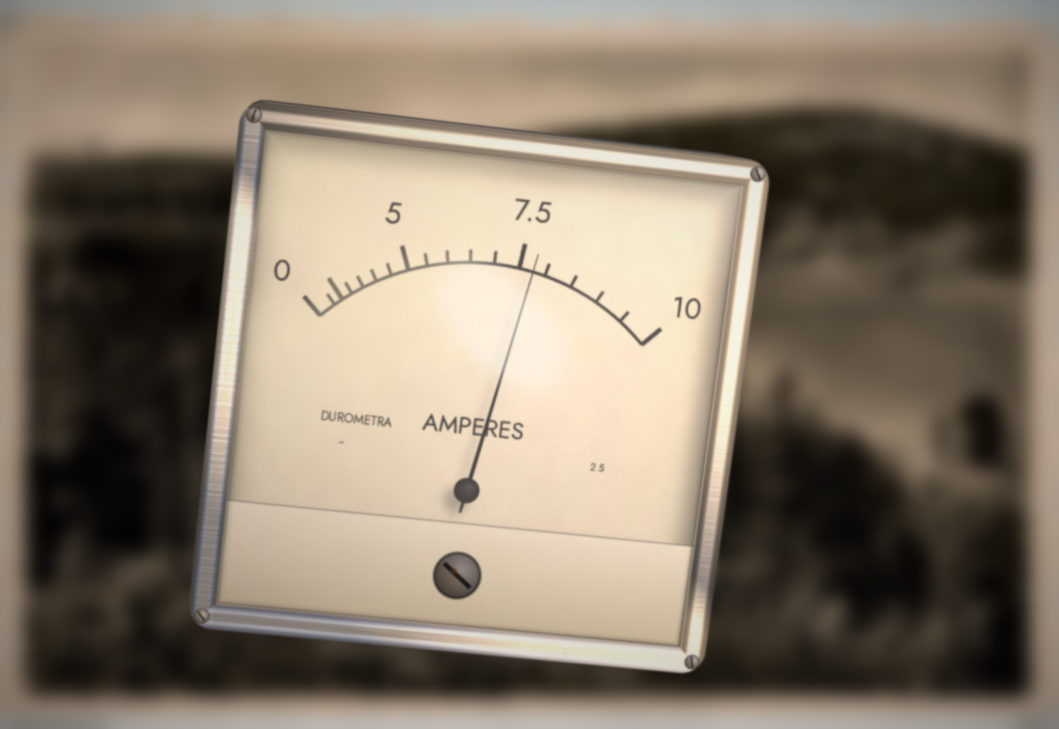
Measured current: 7.75 (A)
